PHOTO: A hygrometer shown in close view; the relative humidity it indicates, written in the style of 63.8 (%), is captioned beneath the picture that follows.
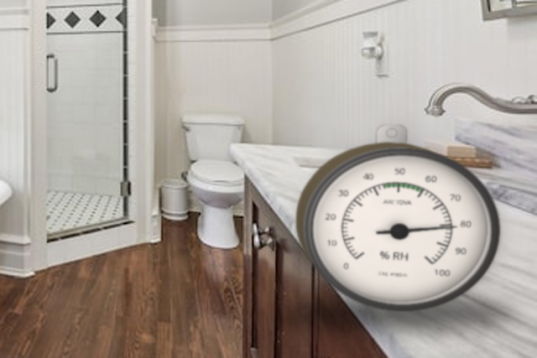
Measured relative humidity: 80 (%)
